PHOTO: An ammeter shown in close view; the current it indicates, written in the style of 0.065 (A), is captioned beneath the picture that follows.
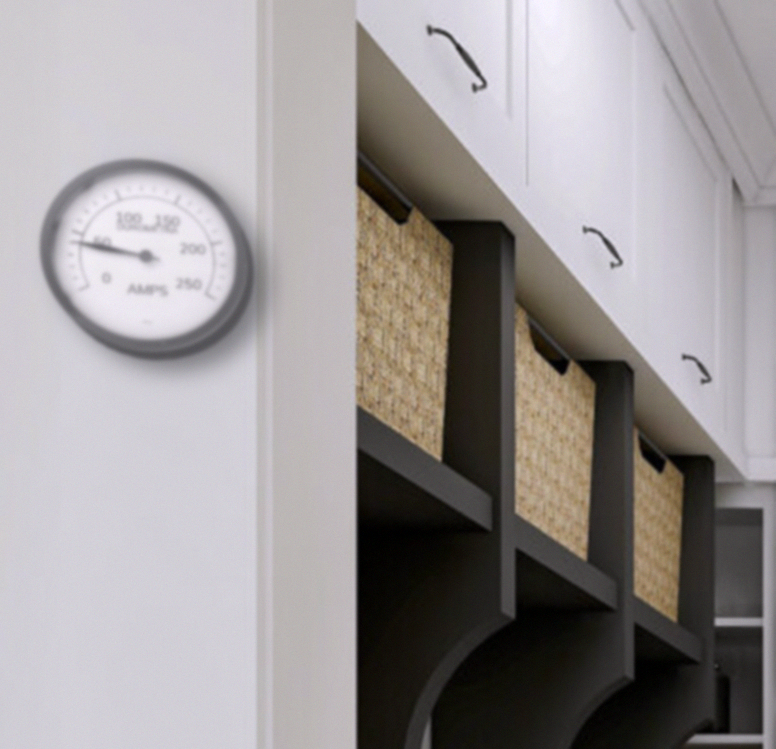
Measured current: 40 (A)
